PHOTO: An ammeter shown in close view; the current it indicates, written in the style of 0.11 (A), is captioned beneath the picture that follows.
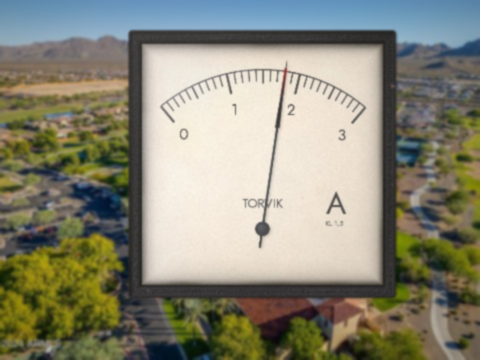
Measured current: 1.8 (A)
